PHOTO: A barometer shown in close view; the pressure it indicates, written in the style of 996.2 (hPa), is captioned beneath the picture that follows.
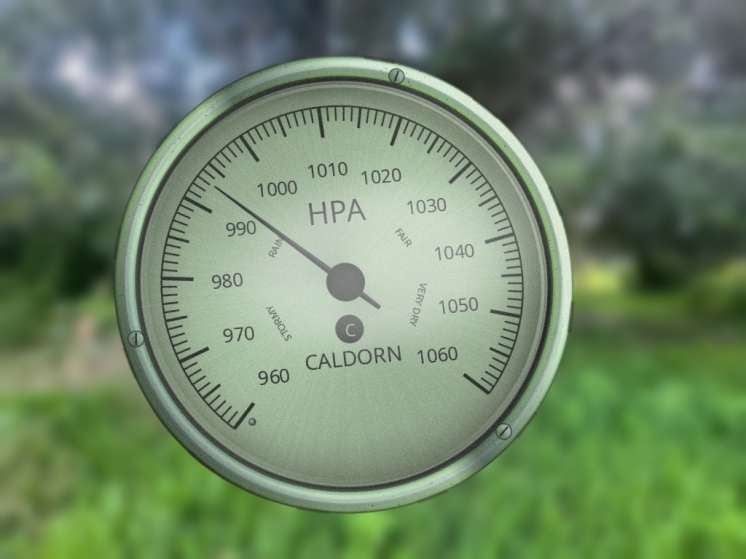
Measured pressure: 993 (hPa)
